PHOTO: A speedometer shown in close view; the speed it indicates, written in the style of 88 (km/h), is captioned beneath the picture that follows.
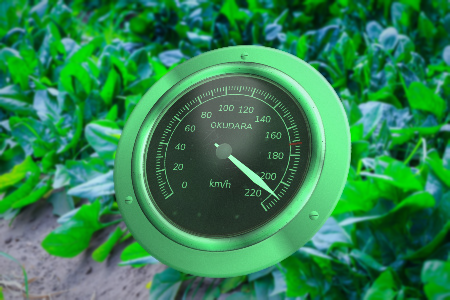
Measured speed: 210 (km/h)
